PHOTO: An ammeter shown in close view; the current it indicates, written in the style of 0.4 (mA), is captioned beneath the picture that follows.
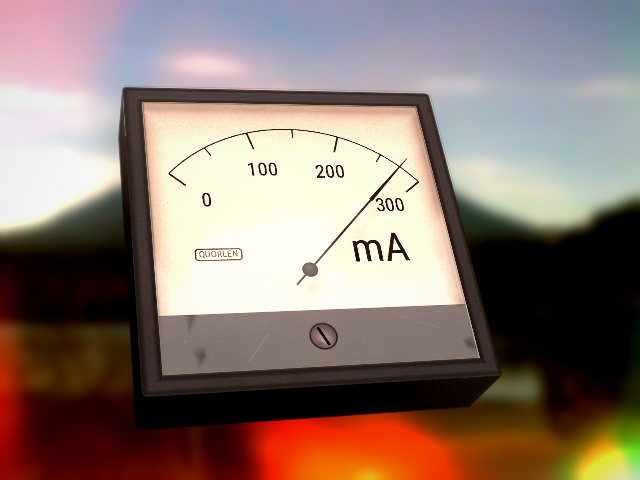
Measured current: 275 (mA)
